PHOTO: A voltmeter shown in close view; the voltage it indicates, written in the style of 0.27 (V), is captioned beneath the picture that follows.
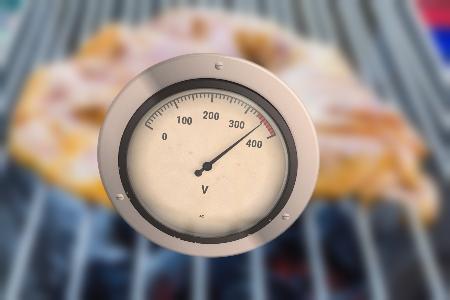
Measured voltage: 350 (V)
